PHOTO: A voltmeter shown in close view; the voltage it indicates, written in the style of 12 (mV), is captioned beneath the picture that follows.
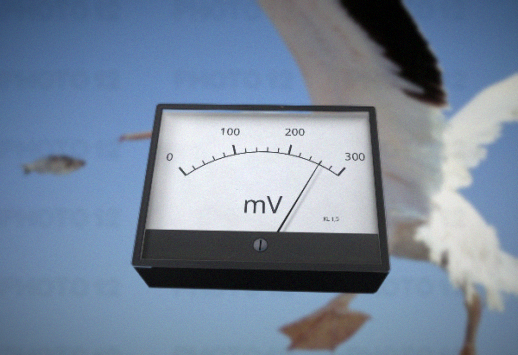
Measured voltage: 260 (mV)
